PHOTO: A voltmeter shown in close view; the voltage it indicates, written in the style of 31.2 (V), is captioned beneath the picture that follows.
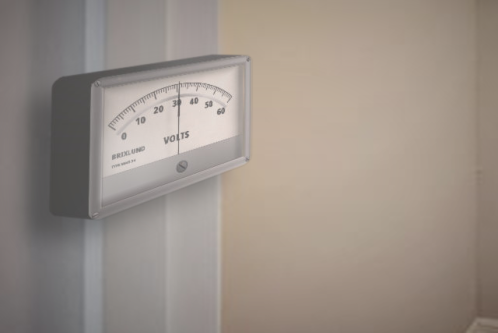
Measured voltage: 30 (V)
